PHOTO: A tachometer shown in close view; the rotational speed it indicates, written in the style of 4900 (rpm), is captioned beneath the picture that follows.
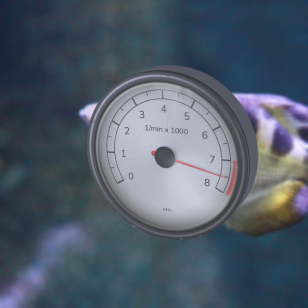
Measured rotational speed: 7500 (rpm)
